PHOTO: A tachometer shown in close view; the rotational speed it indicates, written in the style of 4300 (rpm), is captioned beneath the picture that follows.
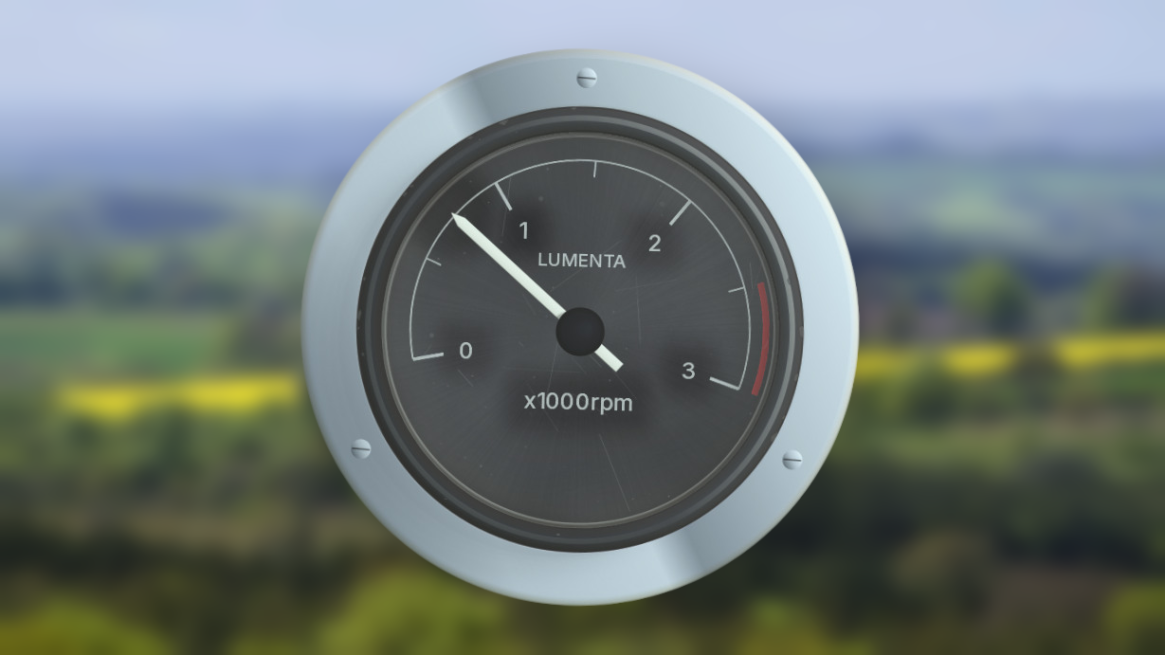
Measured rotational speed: 750 (rpm)
